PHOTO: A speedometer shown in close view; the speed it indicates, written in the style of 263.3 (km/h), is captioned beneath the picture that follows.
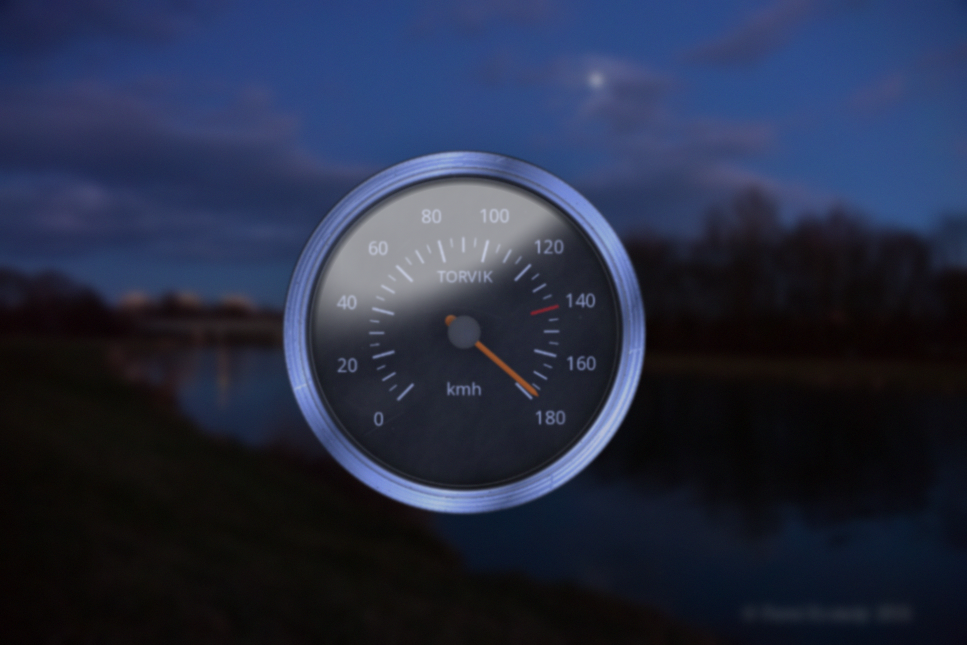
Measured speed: 177.5 (km/h)
